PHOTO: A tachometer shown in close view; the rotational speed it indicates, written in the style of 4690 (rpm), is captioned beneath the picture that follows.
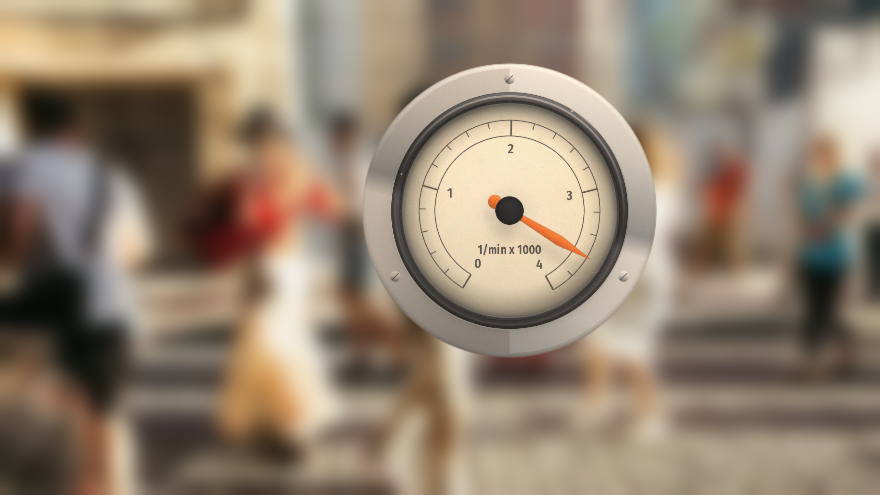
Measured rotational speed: 3600 (rpm)
